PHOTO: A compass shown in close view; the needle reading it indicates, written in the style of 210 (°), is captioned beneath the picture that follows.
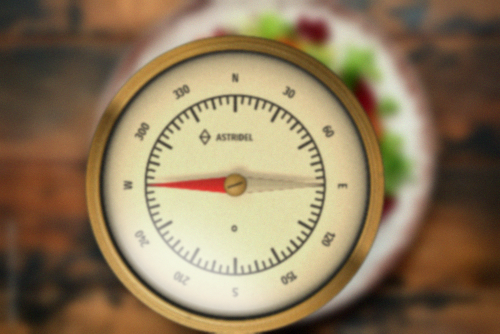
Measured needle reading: 270 (°)
